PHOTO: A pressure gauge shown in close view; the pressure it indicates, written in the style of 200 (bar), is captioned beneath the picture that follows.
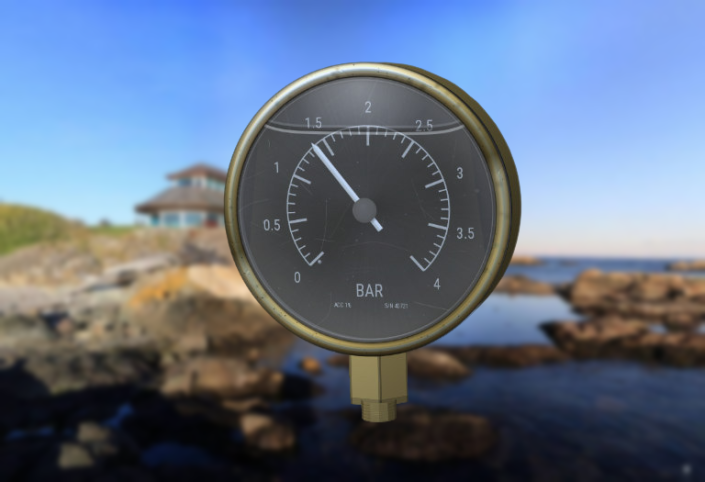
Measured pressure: 1.4 (bar)
